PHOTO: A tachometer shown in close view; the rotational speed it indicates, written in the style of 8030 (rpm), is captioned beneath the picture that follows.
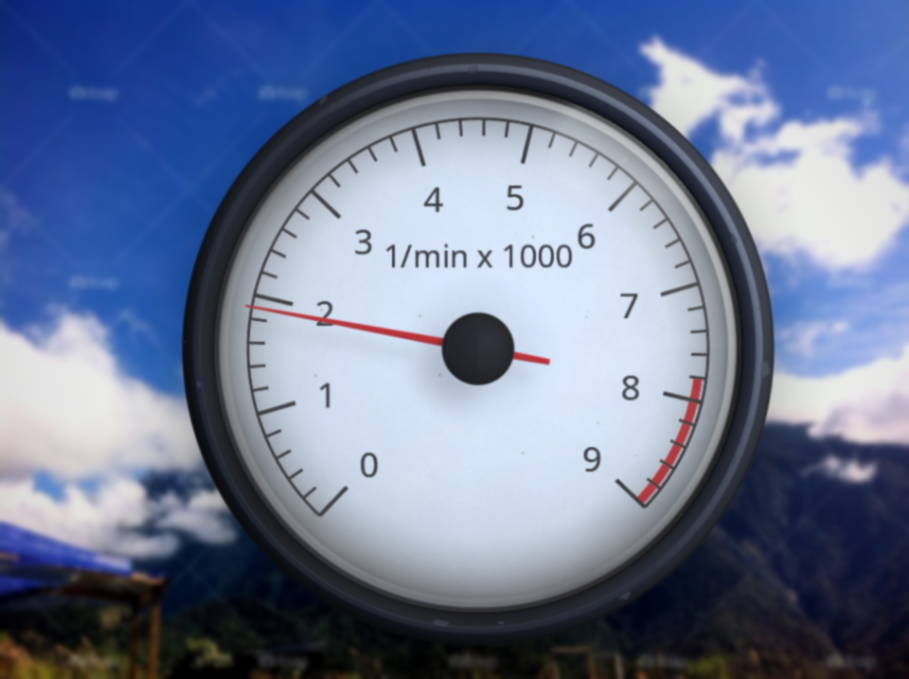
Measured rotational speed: 1900 (rpm)
